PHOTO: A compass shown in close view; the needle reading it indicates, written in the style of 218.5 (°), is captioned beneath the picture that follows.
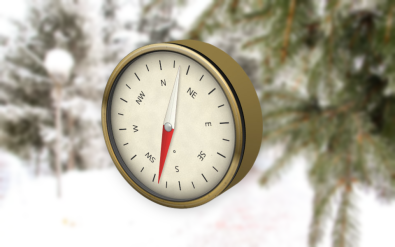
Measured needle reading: 202.5 (°)
